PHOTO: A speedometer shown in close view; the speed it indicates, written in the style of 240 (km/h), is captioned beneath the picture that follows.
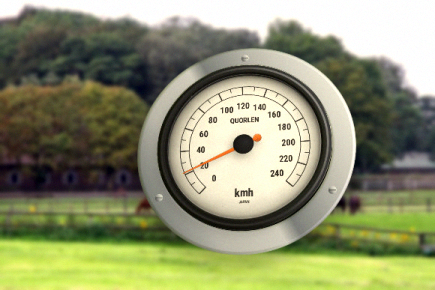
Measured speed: 20 (km/h)
